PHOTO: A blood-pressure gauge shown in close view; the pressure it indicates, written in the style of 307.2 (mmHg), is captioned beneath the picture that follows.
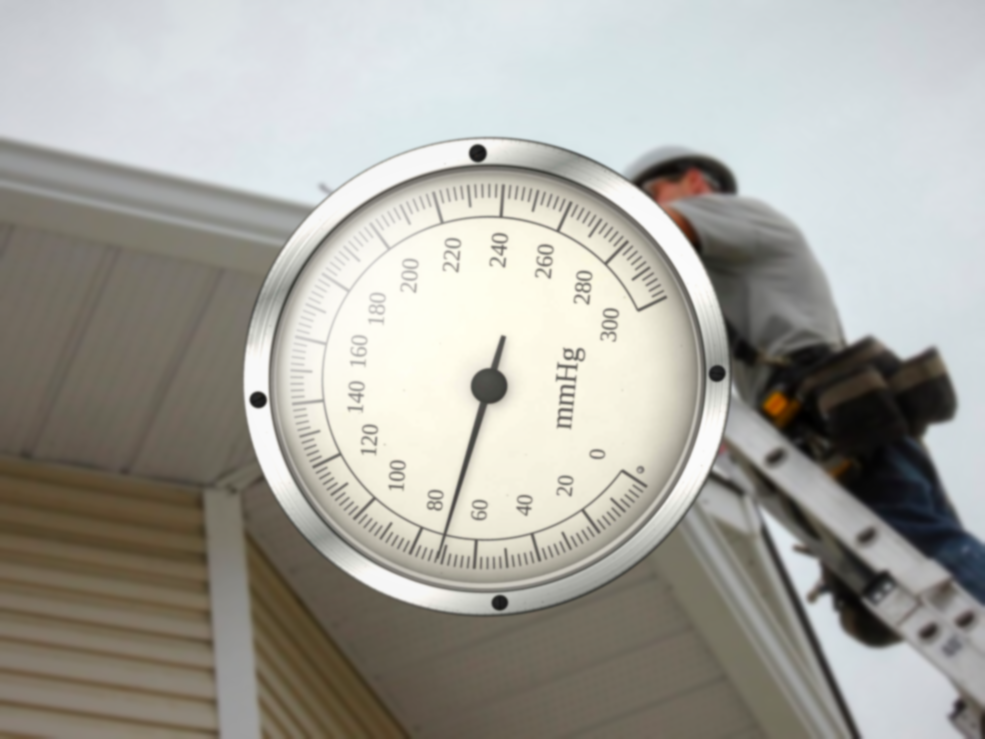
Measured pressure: 72 (mmHg)
